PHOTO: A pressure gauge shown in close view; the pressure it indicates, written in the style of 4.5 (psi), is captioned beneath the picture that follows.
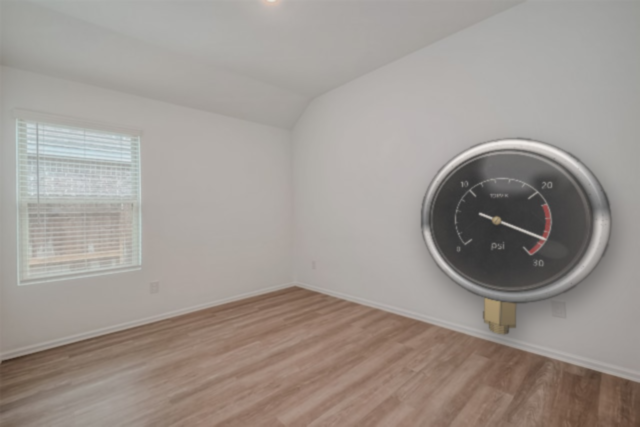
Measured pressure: 27 (psi)
